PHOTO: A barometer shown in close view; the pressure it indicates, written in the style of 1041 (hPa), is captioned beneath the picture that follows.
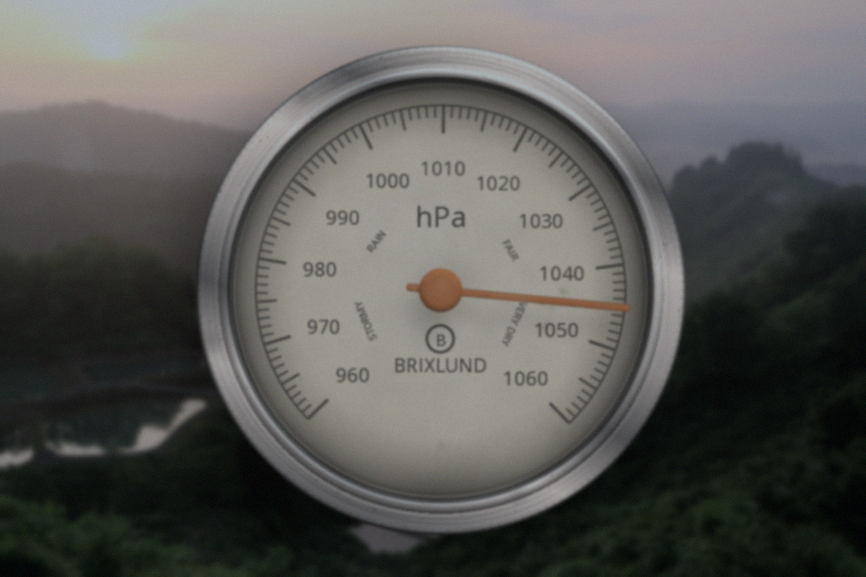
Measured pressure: 1045 (hPa)
